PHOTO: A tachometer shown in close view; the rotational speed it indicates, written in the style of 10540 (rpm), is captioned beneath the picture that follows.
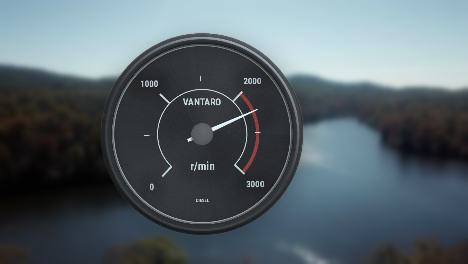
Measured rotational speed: 2250 (rpm)
